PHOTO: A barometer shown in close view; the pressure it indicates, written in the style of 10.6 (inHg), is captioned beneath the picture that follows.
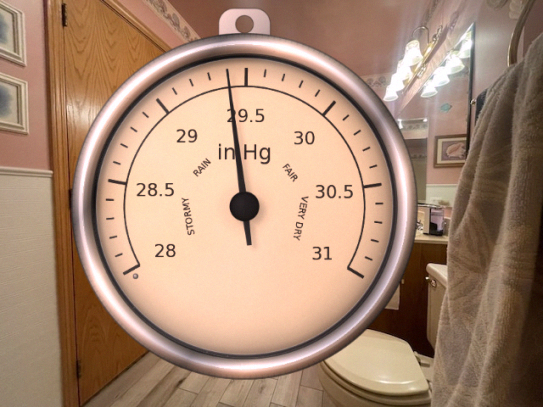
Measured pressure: 29.4 (inHg)
